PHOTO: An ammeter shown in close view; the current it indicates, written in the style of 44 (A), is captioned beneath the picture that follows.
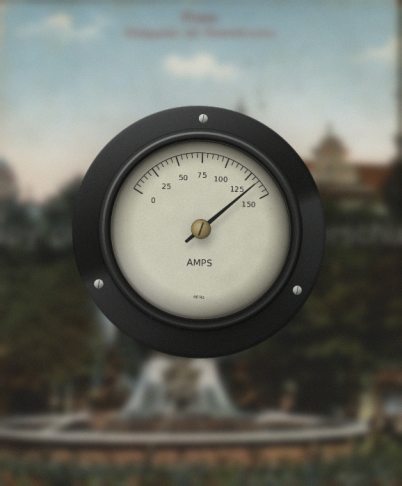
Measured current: 135 (A)
